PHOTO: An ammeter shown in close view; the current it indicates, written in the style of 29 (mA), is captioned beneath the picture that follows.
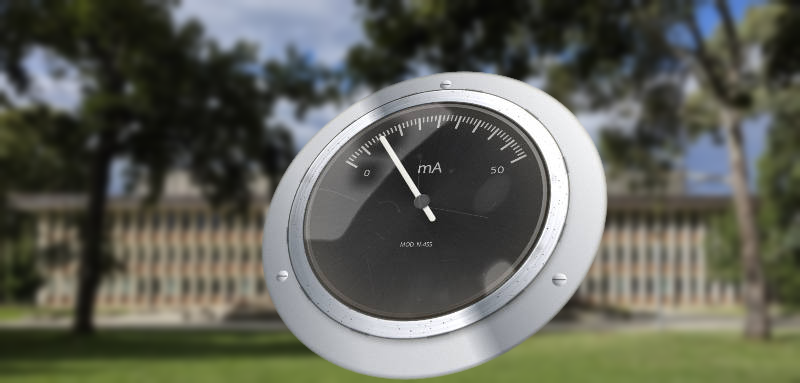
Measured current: 10 (mA)
